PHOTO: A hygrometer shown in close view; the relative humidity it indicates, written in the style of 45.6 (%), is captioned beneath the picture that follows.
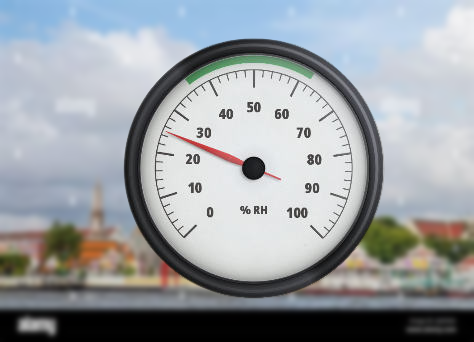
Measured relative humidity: 25 (%)
